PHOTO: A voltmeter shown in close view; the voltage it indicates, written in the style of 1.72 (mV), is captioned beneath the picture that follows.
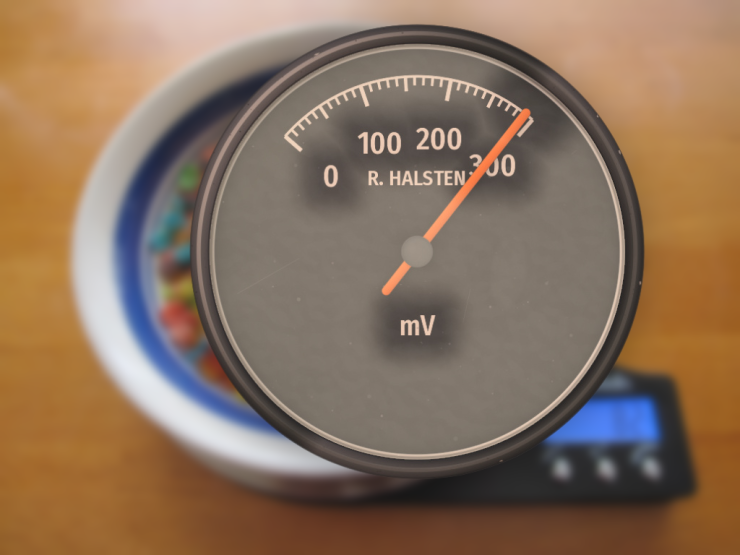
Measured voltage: 290 (mV)
